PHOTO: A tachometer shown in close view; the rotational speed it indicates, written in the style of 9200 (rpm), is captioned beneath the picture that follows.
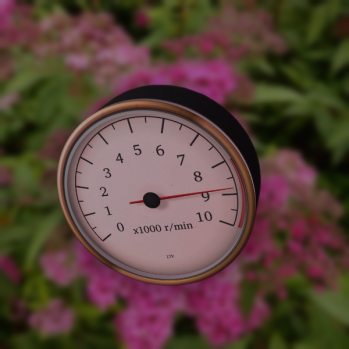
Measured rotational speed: 8750 (rpm)
